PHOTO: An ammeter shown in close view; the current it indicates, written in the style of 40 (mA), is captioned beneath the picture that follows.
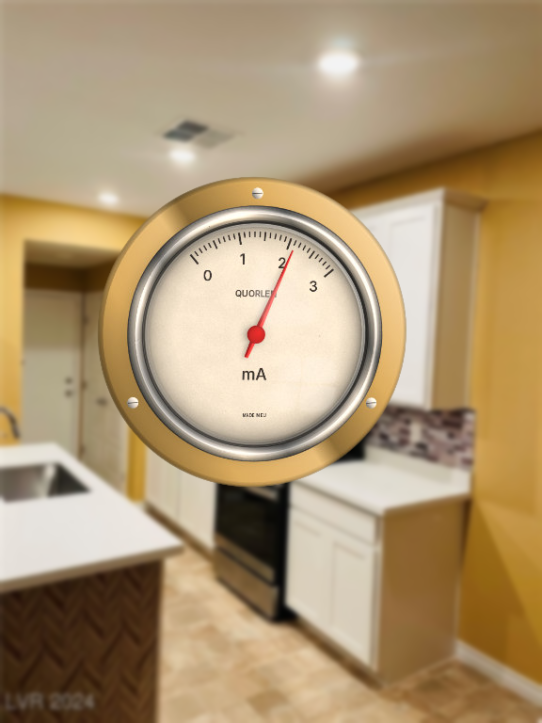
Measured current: 2.1 (mA)
